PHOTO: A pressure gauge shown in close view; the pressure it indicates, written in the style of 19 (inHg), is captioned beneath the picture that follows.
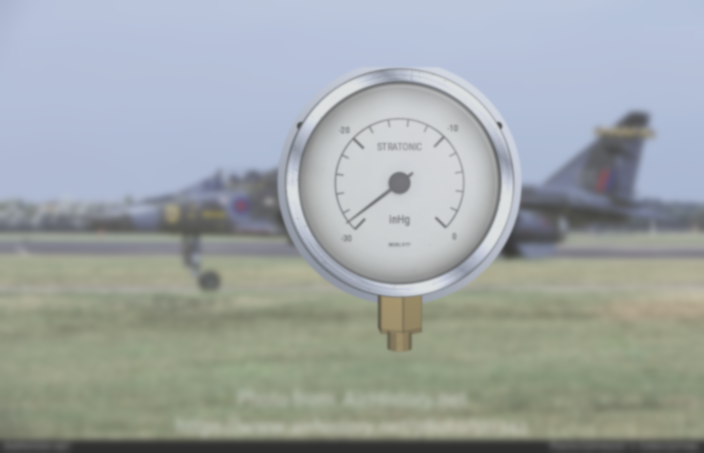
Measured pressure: -29 (inHg)
